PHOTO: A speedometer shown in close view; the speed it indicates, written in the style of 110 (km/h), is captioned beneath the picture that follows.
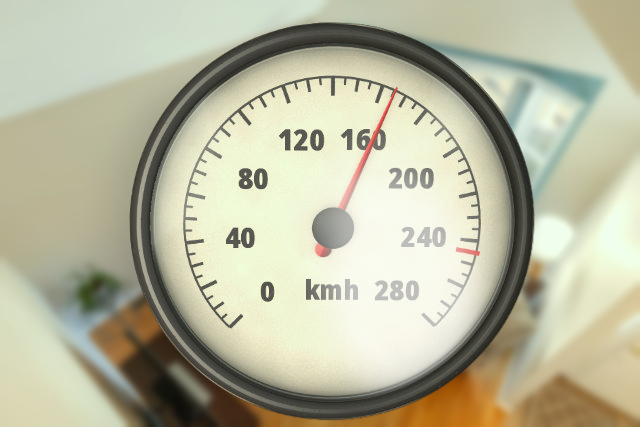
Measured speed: 165 (km/h)
